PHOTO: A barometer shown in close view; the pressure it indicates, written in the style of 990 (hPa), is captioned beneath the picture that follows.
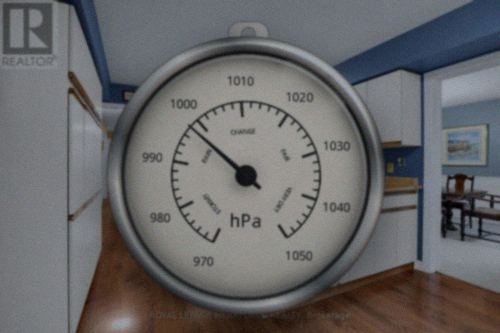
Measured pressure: 998 (hPa)
